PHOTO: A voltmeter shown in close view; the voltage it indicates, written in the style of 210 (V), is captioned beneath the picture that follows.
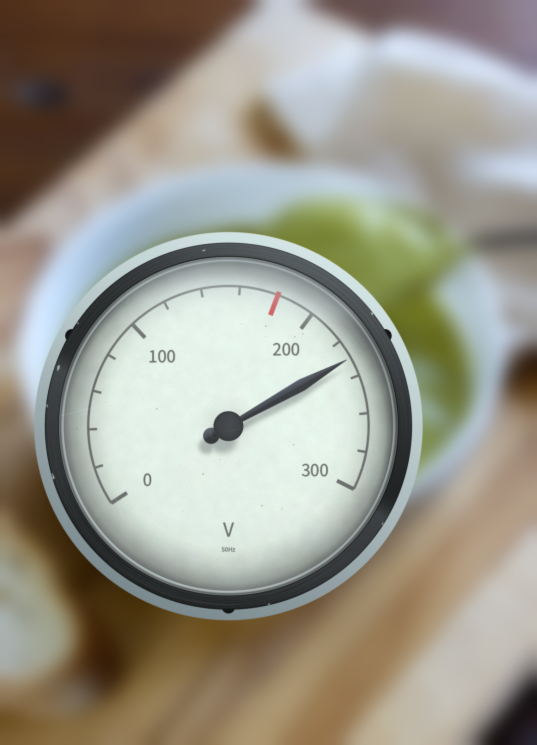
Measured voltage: 230 (V)
